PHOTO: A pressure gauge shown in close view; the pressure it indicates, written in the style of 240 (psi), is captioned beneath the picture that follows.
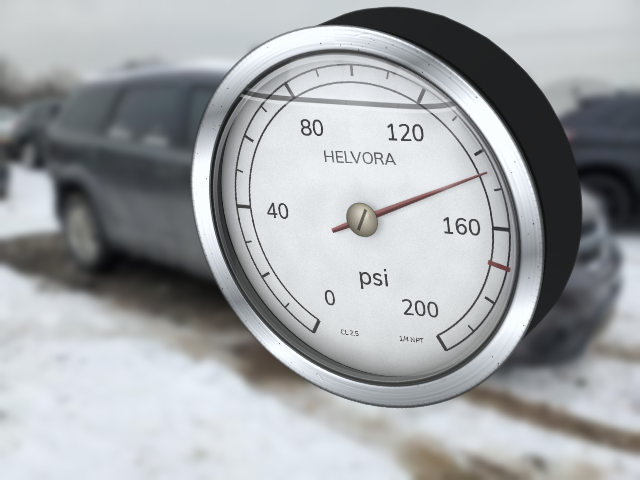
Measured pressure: 145 (psi)
